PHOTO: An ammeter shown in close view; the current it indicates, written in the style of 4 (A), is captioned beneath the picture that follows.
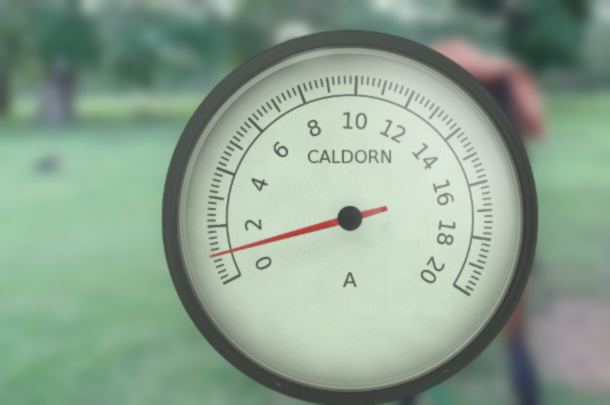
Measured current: 1 (A)
